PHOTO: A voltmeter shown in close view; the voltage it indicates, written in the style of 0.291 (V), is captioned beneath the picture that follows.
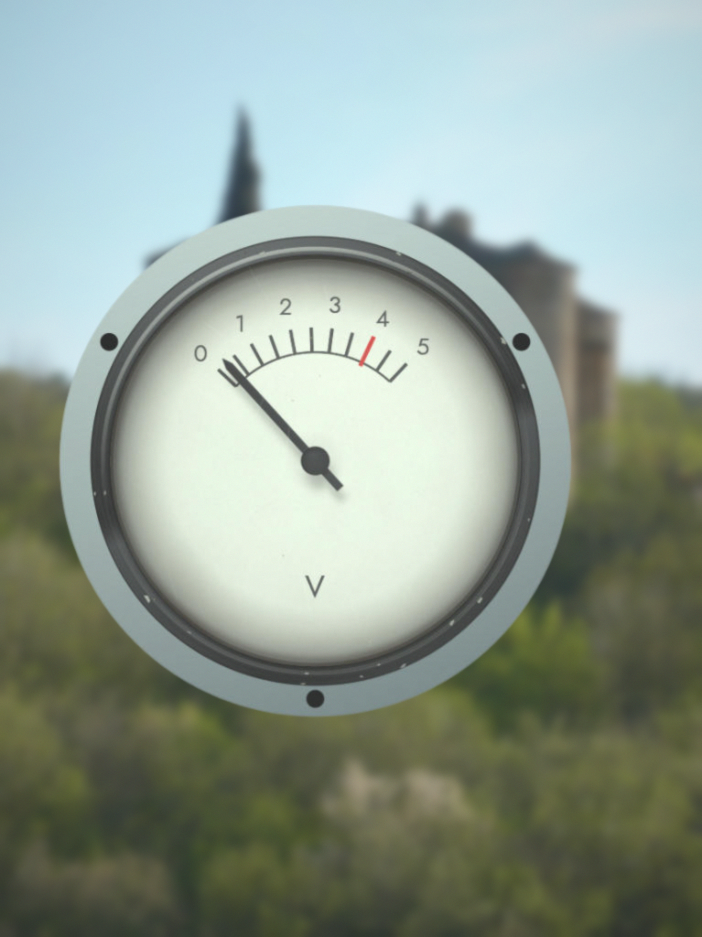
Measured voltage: 0.25 (V)
